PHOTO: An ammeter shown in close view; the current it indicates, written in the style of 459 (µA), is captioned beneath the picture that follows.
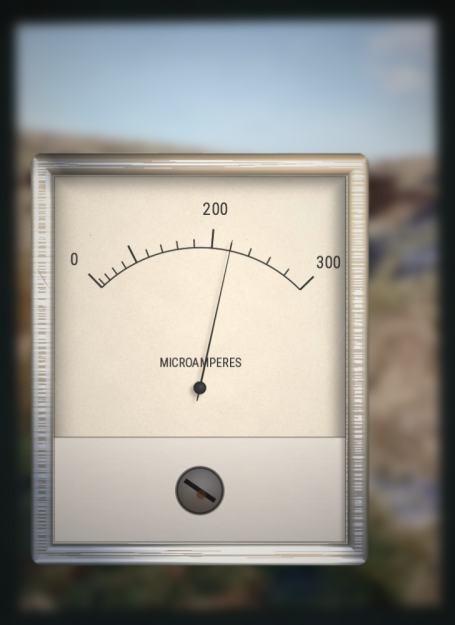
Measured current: 220 (µA)
